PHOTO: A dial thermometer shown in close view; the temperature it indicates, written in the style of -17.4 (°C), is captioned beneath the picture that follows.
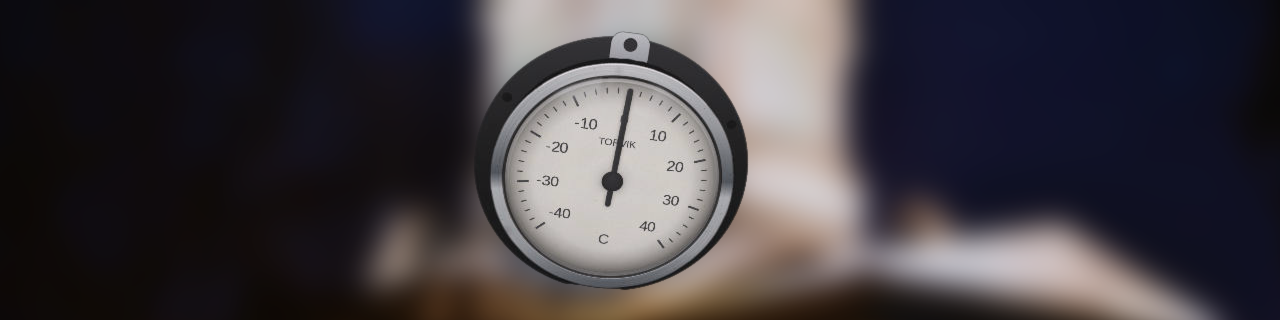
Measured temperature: 0 (°C)
